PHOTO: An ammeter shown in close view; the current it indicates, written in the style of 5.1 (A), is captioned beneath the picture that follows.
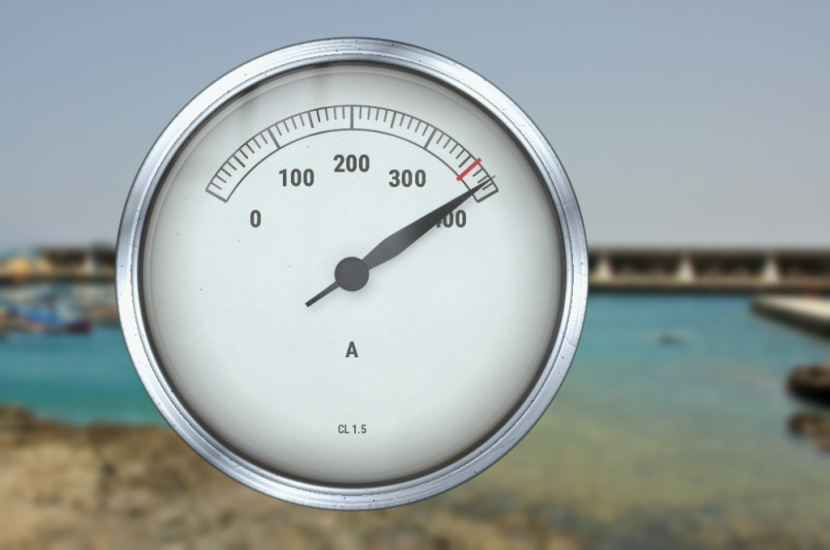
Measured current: 385 (A)
